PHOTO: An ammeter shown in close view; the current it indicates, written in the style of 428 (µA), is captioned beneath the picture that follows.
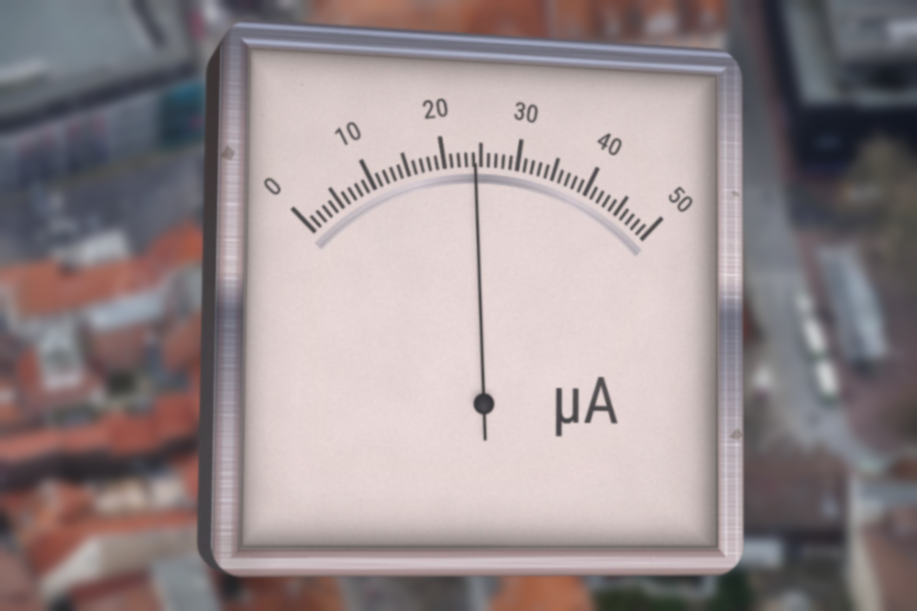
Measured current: 24 (µA)
